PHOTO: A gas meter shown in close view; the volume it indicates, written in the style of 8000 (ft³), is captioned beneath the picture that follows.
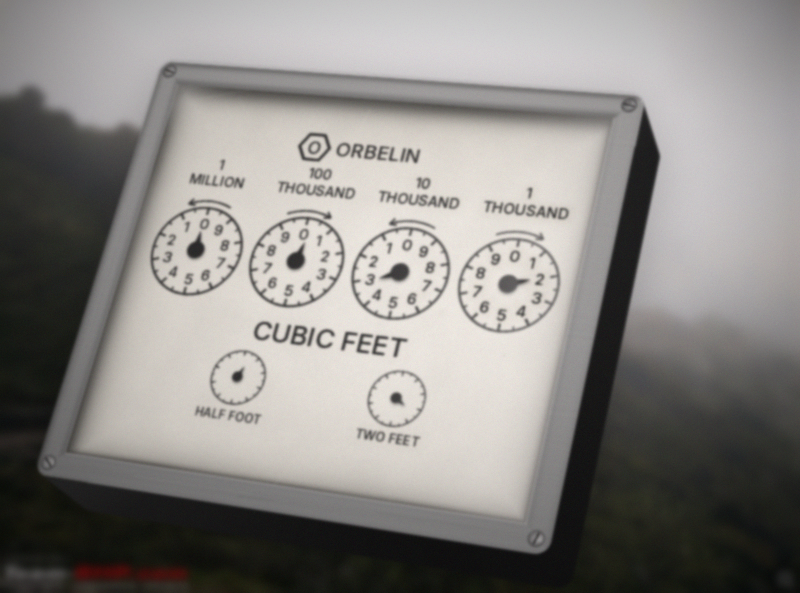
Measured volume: 3200 (ft³)
